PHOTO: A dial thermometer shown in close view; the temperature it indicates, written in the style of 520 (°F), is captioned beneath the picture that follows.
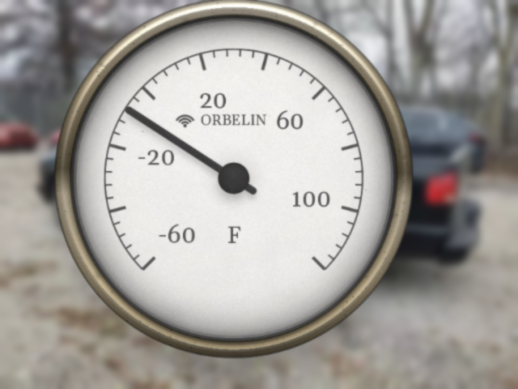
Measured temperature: -8 (°F)
